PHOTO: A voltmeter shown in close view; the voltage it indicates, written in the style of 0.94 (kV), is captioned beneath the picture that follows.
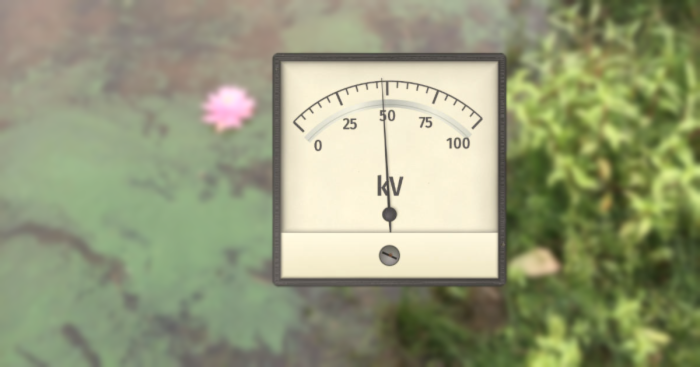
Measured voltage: 47.5 (kV)
